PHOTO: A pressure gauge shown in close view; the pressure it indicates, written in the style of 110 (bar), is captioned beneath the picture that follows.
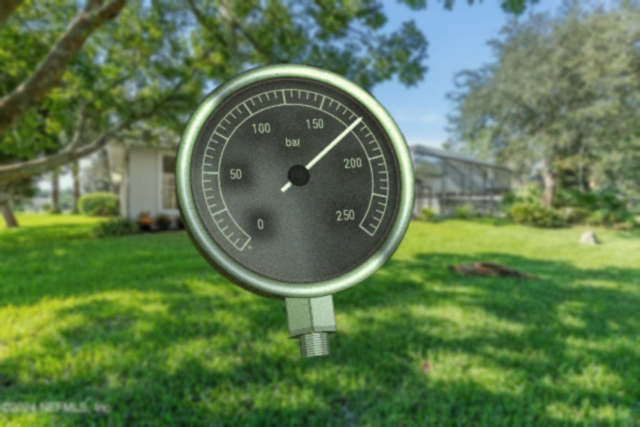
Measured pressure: 175 (bar)
